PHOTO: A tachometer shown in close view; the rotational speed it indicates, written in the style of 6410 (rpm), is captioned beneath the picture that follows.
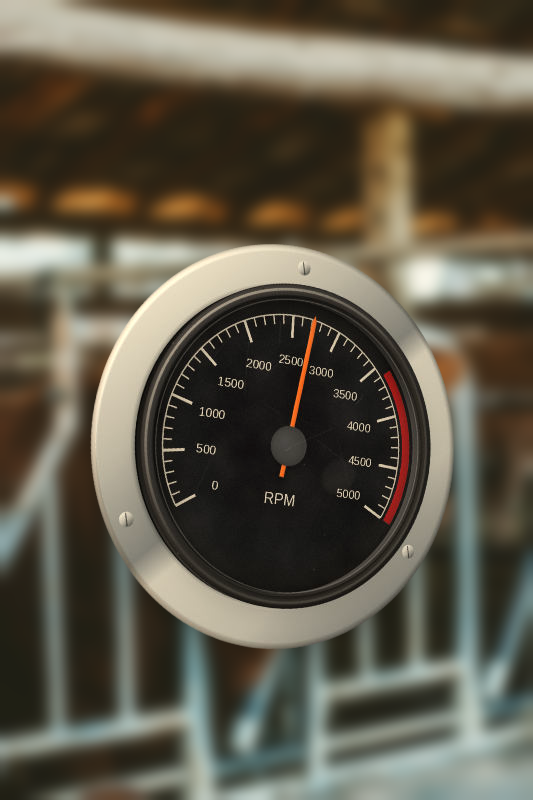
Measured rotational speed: 2700 (rpm)
